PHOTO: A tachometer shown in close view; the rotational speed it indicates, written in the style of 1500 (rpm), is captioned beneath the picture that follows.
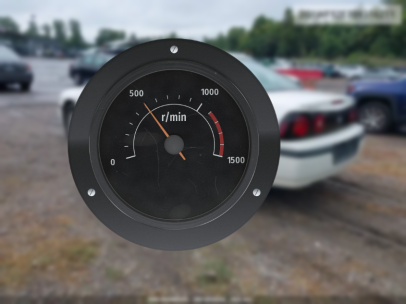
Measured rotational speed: 500 (rpm)
